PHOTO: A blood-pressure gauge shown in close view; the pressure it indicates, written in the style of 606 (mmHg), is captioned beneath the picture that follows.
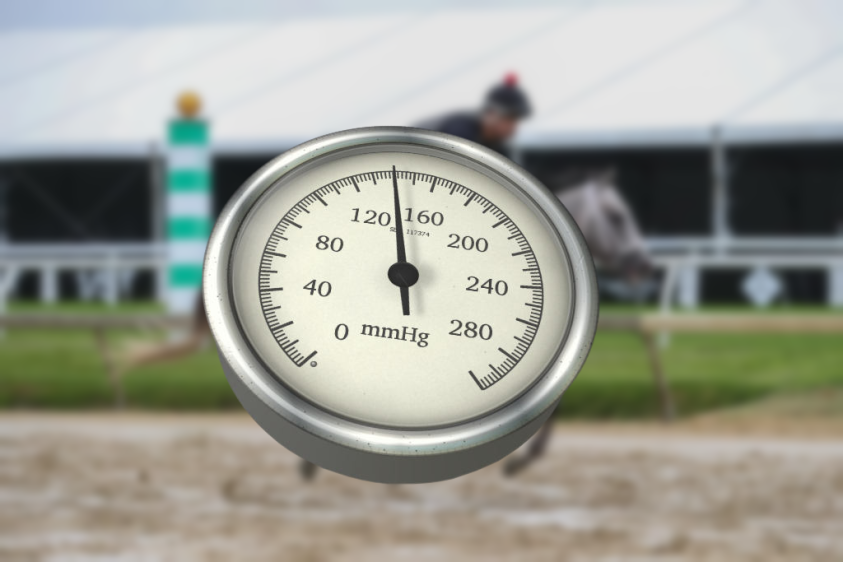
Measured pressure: 140 (mmHg)
